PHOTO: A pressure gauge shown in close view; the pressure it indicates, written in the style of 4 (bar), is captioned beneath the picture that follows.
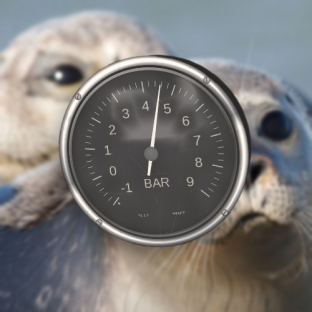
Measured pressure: 4.6 (bar)
